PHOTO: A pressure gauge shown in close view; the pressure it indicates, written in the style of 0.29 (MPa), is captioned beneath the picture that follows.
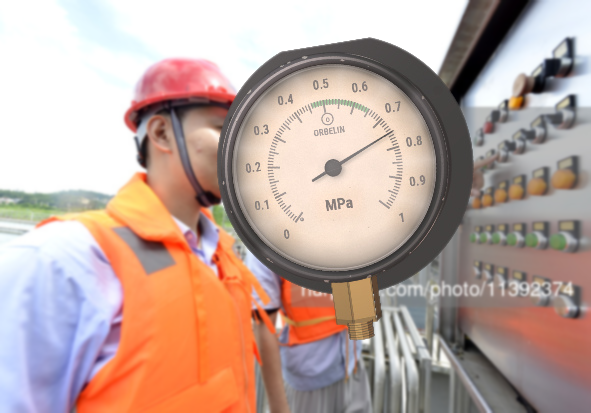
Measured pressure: 0.75 (MPa)
